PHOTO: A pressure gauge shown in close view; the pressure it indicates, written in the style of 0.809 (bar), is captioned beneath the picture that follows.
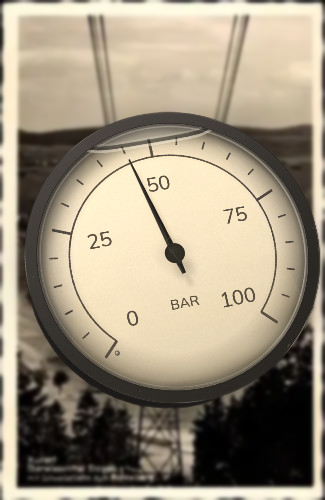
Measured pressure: 45 (bar)
